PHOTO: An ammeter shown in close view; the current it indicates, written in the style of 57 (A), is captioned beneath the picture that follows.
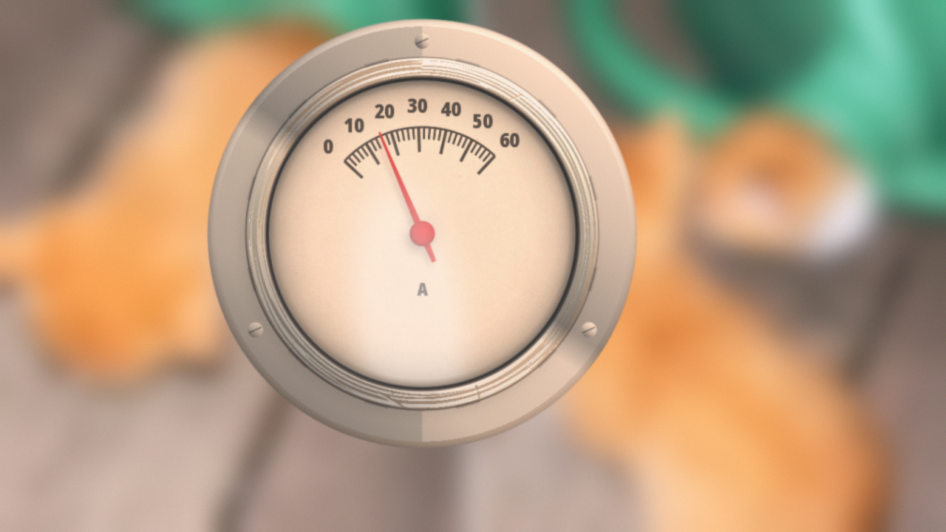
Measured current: 16 (A)
